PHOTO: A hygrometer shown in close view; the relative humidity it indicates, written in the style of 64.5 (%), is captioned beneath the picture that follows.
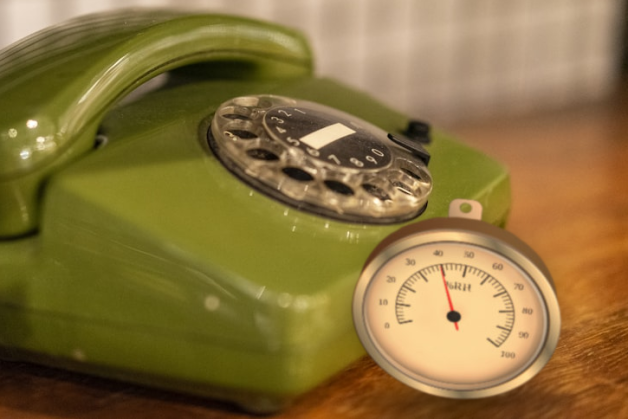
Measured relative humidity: 40 (%)
